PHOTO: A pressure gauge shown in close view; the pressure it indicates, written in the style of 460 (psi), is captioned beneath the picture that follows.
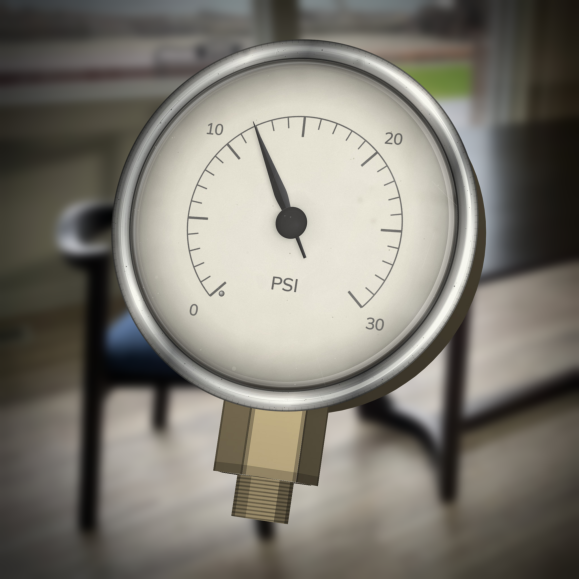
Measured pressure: 12 (psi)
